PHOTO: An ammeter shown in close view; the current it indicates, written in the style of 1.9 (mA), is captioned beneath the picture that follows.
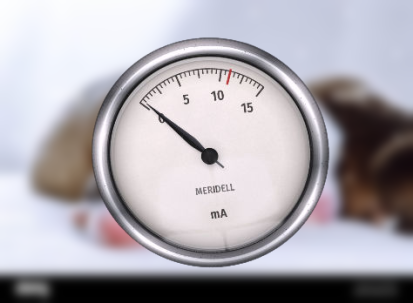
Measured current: 0.5 (mA)
